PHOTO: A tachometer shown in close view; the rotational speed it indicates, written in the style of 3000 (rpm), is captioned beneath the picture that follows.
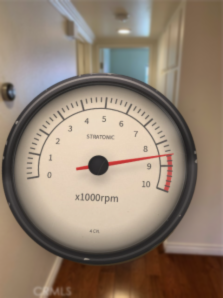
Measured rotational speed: 8600 (rpm)
